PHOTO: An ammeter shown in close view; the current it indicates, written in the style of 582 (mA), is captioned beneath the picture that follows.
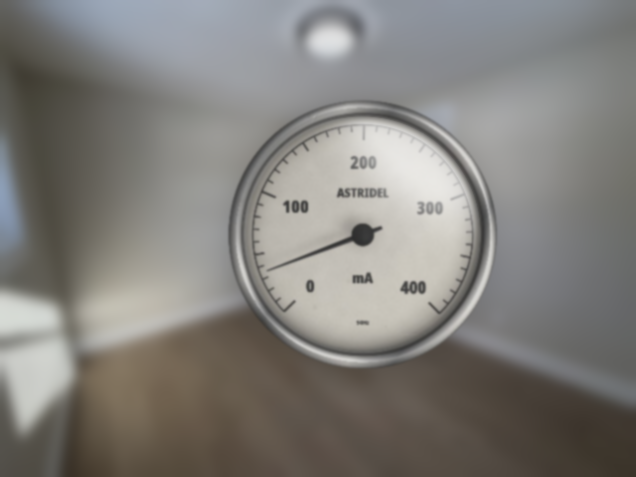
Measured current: 35 (mA)
